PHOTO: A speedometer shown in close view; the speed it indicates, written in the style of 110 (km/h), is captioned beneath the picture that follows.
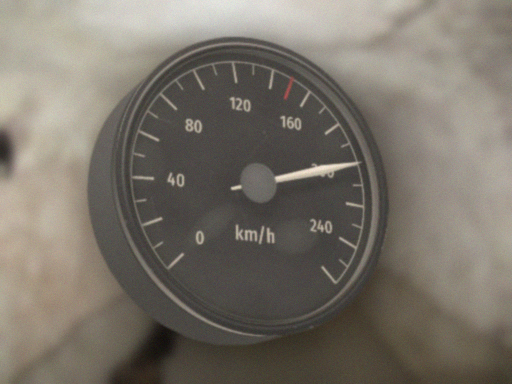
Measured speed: 200 (km/h)
